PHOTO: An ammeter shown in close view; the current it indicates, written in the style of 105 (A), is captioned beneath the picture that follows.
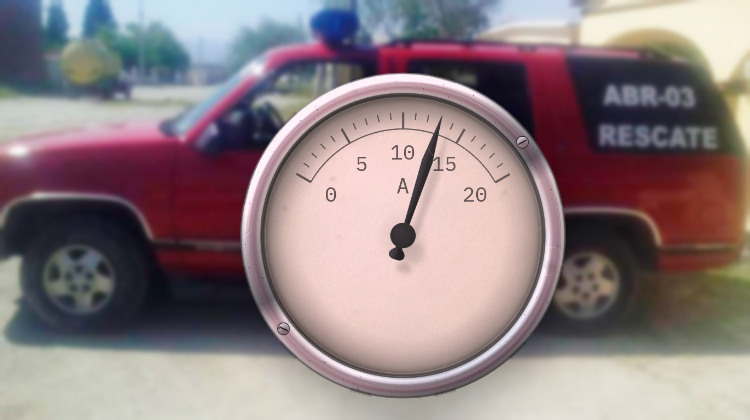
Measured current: 13 (A)
